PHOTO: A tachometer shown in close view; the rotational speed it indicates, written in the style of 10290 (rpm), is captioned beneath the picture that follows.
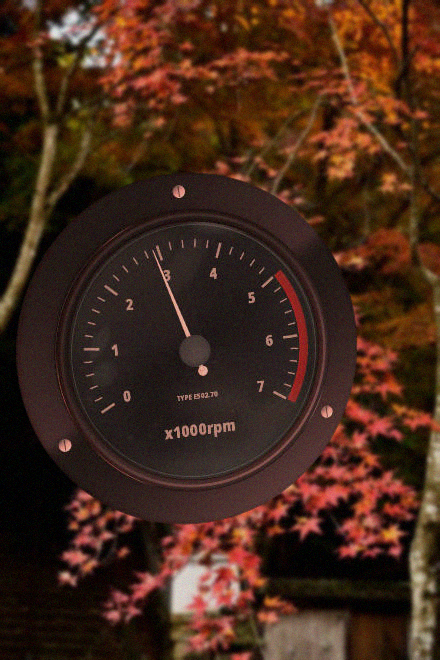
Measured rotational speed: 2900 (rpm)
